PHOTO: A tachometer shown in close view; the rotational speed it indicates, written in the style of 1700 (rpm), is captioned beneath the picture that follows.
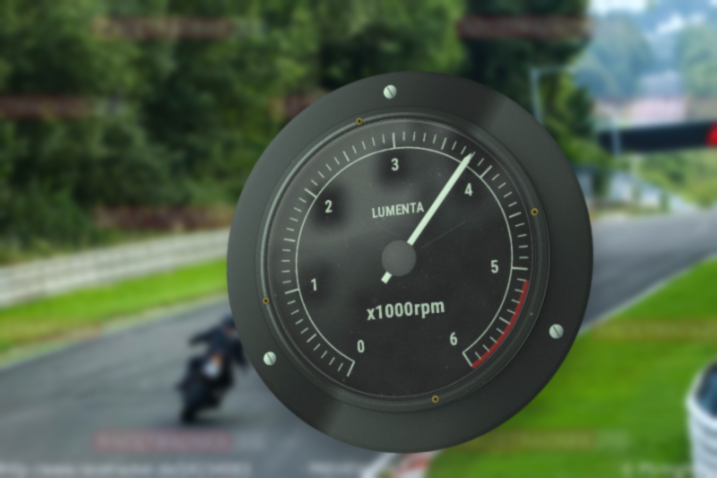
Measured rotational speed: 3800 (rpm)
